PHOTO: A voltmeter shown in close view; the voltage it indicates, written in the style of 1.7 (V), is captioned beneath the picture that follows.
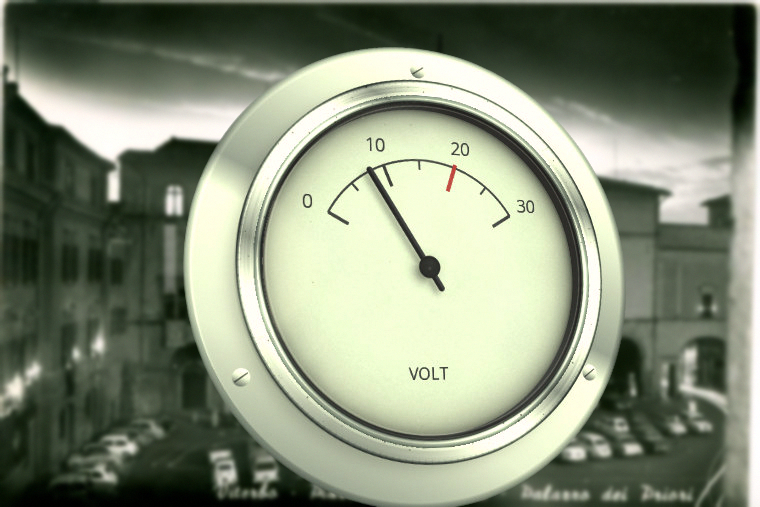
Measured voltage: 7.5 (V)
